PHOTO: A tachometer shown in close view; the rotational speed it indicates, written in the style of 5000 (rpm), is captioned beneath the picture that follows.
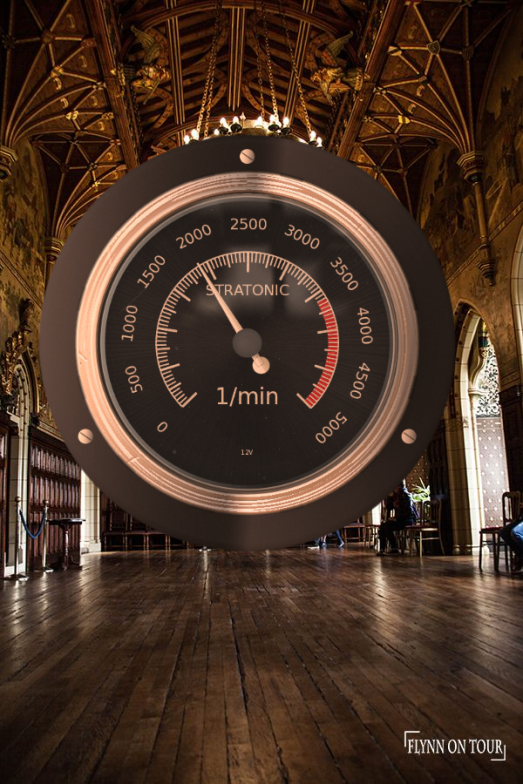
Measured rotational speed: 1900 (rpm)
